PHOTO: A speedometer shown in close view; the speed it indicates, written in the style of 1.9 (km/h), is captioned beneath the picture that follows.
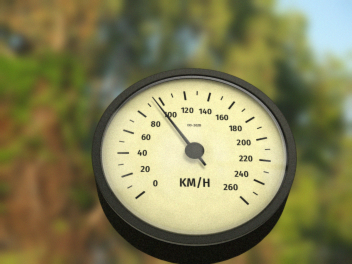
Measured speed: 95 (km/h)
